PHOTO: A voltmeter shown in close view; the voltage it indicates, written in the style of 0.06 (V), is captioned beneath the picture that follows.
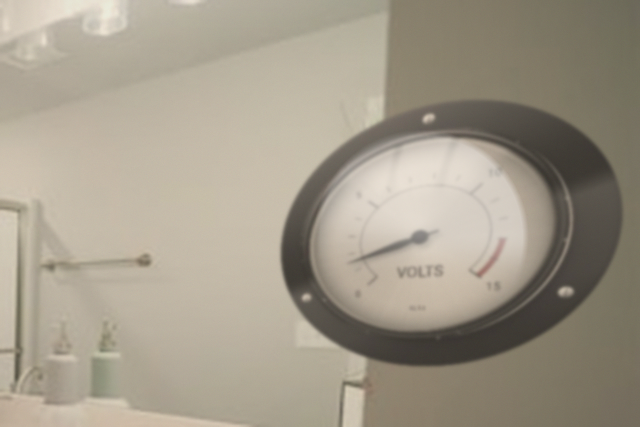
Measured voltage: 1.5 (V)
